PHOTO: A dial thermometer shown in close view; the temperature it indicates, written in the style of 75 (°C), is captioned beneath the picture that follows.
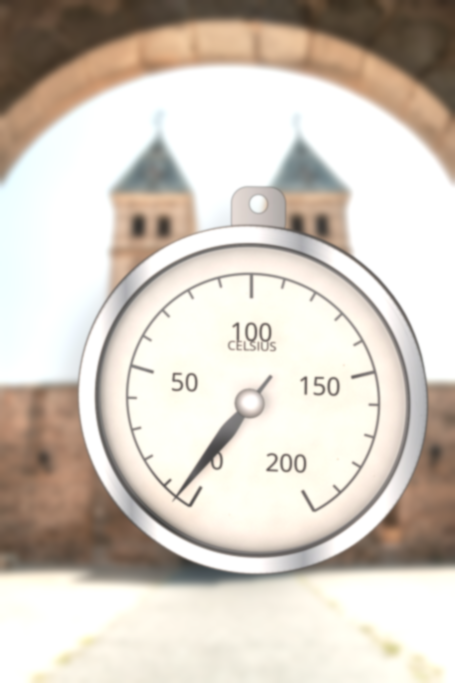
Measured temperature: 5 (°C)
